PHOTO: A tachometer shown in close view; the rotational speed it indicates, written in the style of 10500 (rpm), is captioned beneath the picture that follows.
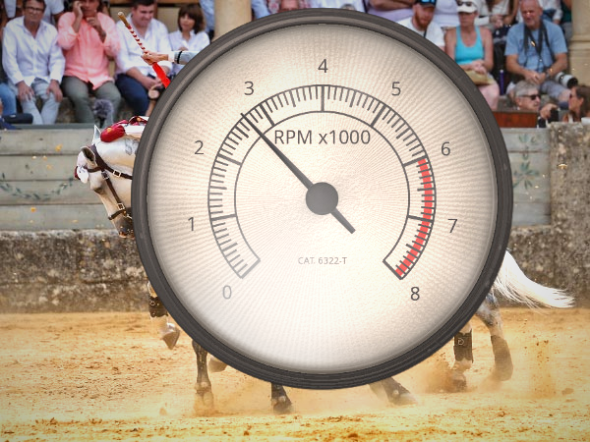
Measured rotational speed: 2700 (rpm)
